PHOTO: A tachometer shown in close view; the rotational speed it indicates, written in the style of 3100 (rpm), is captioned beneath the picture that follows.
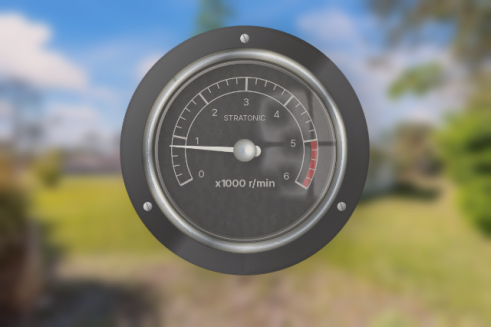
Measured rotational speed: 800 (rpm)
